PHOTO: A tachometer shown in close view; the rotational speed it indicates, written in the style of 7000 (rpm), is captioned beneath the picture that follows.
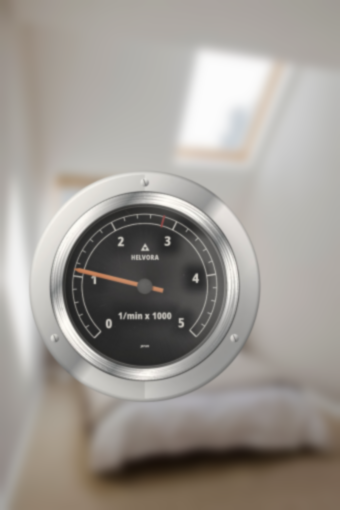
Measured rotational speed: 1100 (rpm)
